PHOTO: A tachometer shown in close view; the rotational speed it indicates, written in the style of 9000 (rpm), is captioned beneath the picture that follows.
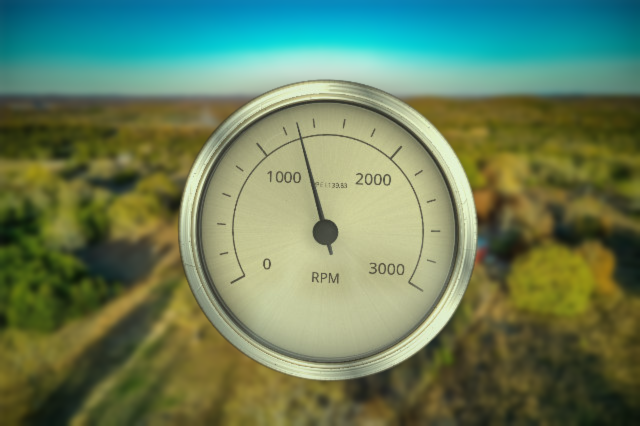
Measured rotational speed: 1300 (rpm)
